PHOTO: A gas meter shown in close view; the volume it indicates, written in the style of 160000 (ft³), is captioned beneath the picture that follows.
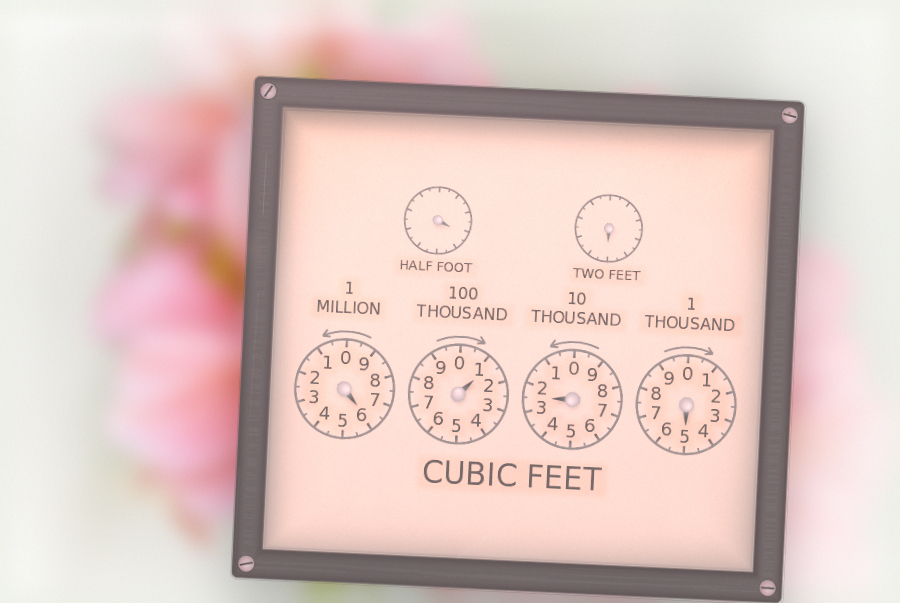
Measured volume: 612500 (ft³)
